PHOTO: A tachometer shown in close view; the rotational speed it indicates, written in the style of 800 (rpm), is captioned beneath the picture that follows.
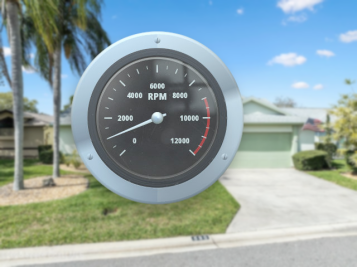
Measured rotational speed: 1000 (rpm)
